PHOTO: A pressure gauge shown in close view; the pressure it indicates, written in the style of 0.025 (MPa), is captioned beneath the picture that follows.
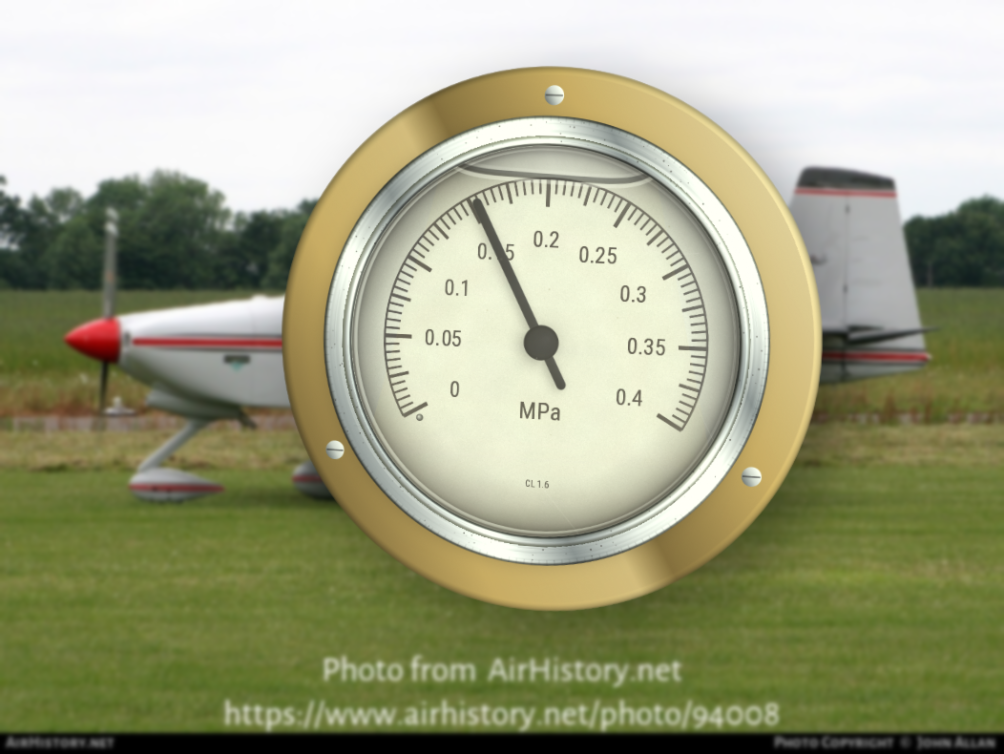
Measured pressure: 0.155 (MPa)
